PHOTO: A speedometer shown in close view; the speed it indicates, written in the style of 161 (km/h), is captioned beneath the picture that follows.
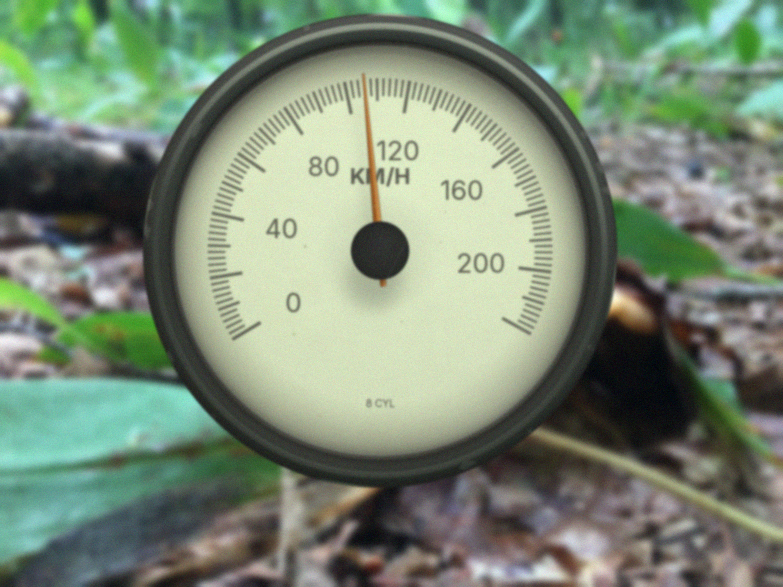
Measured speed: 106 (km/h)
